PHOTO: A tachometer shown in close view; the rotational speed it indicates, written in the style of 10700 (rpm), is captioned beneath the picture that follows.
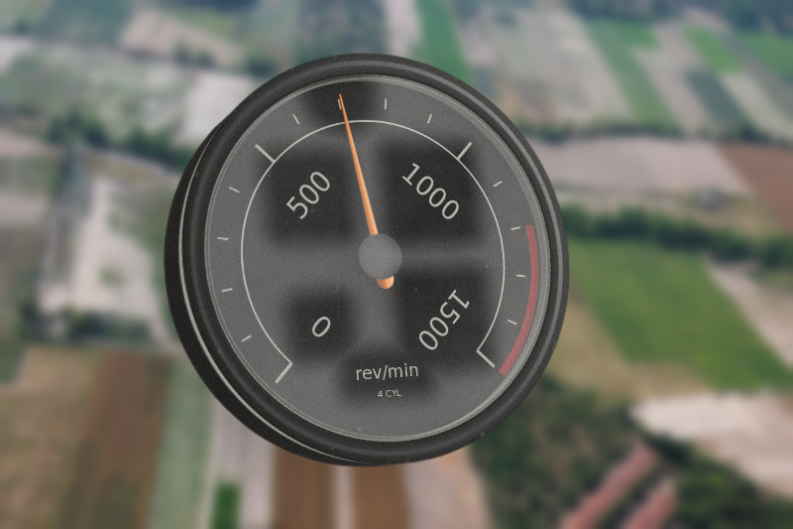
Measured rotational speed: 700 (rpm)
